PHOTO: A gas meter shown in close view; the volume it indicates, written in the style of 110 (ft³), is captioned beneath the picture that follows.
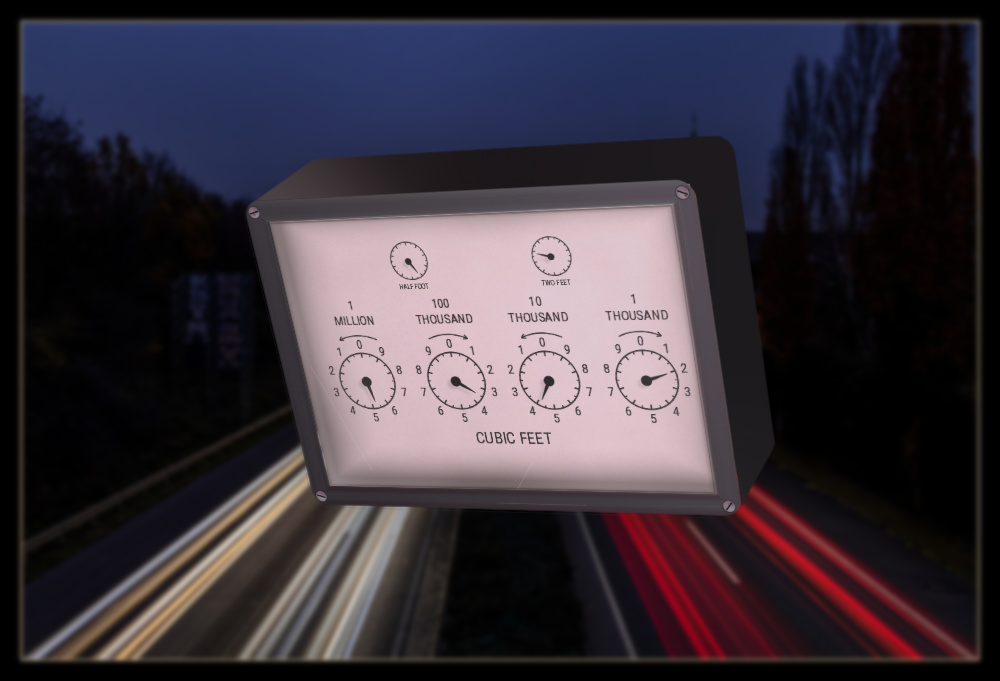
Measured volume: 534200 (ft³)
